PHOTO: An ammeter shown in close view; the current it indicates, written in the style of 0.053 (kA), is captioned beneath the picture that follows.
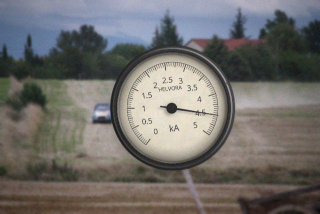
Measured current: 4.5 (kA)
